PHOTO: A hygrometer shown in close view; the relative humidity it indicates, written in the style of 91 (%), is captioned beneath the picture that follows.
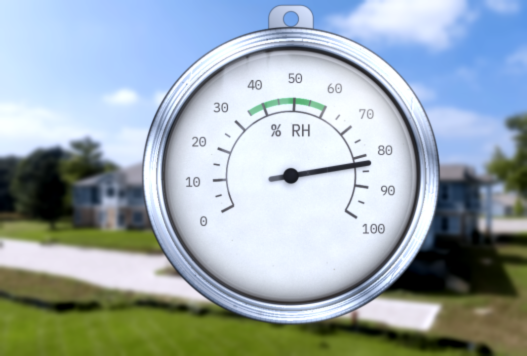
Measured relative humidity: 82.5 (%)
